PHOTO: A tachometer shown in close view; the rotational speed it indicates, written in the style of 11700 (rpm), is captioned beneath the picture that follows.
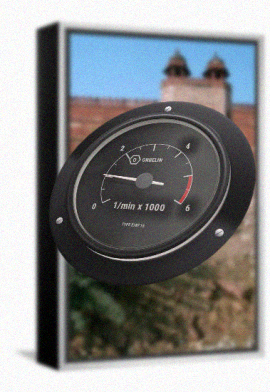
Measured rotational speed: 1000 (rpm)
